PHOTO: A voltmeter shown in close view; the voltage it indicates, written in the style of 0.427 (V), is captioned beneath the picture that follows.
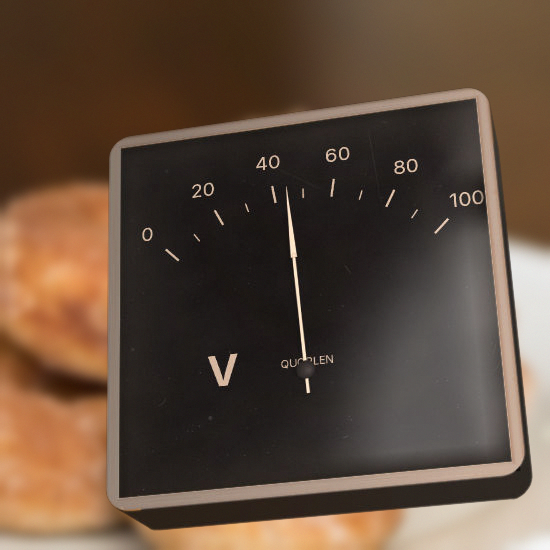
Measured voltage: 45 (V)
